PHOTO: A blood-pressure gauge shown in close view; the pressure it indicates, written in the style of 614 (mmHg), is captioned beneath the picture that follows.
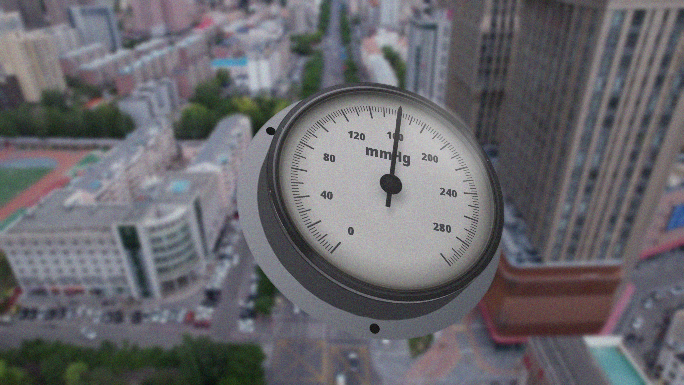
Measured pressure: 160 (mmHg)
